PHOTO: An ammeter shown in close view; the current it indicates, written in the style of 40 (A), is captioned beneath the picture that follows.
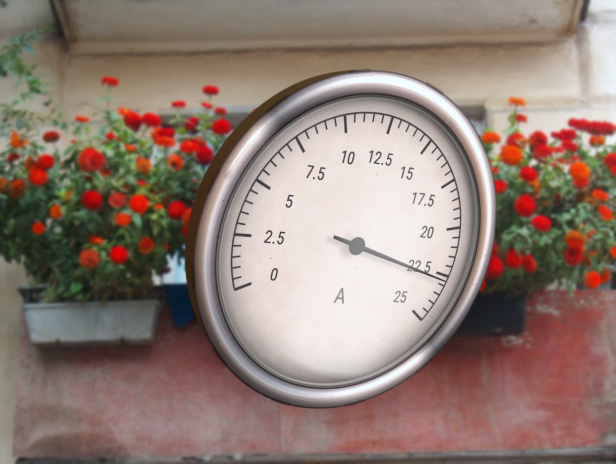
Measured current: 22.75 (A)
